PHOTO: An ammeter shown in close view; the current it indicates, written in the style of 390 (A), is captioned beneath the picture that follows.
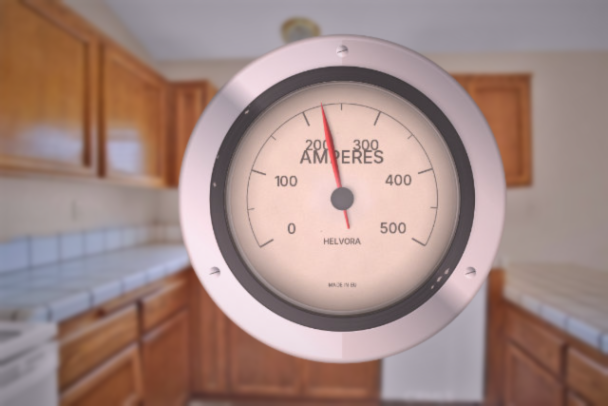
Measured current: 225 (A)
